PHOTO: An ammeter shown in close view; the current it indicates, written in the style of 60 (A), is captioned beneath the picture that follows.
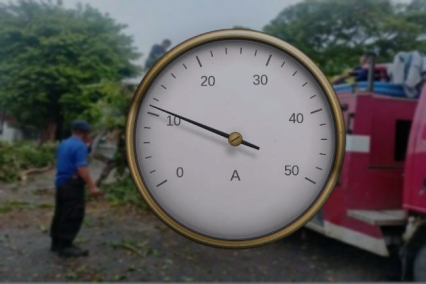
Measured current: 11 (A)
